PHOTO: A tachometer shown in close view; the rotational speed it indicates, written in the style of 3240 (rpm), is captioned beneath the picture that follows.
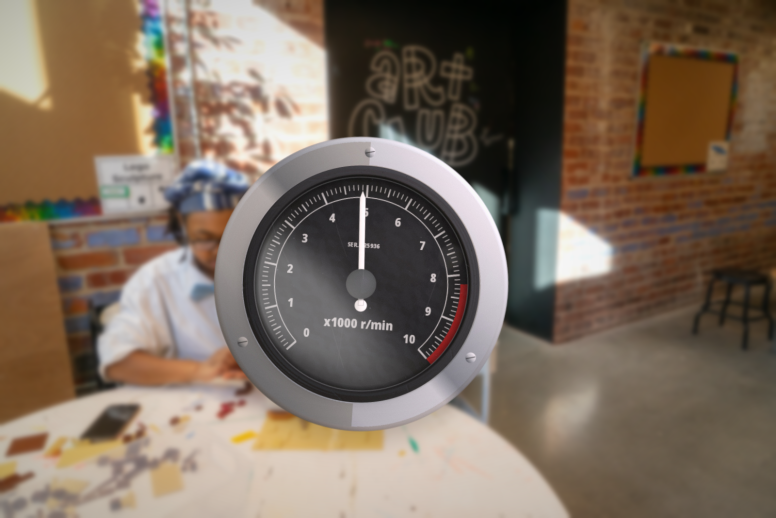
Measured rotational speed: 4900 (rpm)
